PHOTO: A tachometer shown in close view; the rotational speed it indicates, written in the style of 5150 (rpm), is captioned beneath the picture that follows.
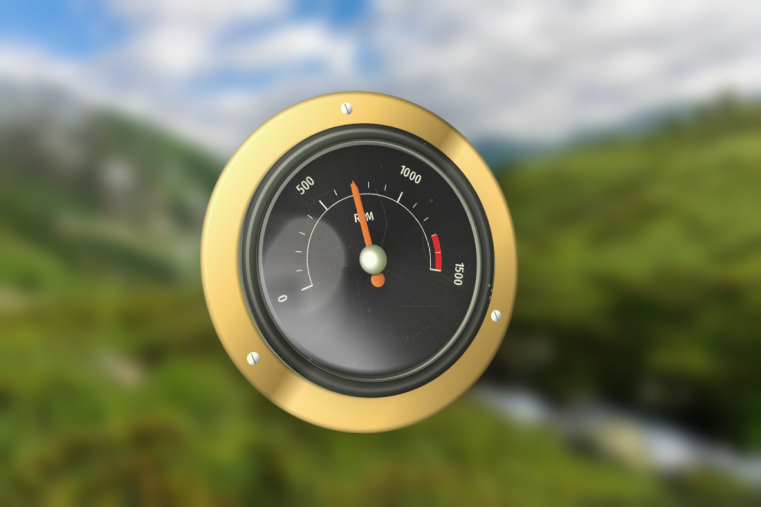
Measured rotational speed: 700 (rpm)
